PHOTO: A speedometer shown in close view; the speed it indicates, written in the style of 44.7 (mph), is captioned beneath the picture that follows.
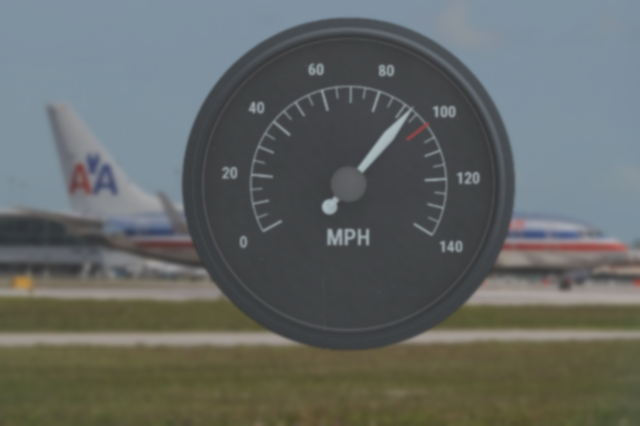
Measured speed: 92.5 (mph)
